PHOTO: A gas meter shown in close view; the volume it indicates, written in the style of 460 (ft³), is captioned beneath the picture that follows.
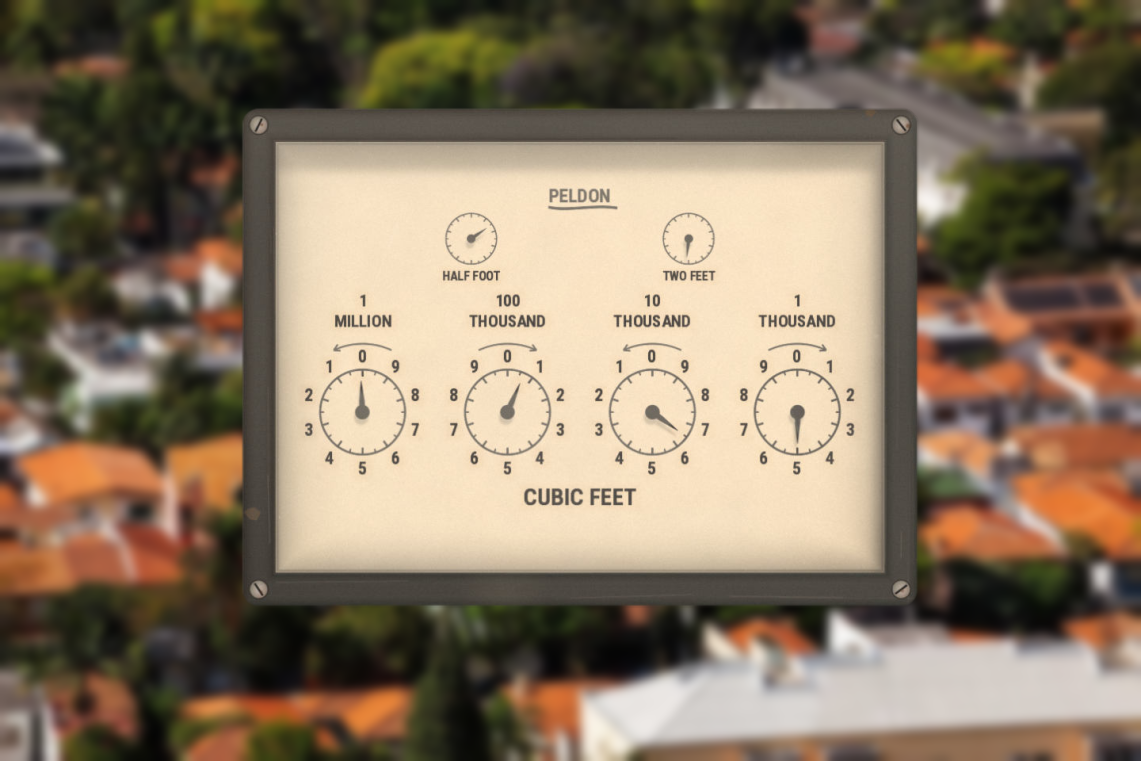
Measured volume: 6500 (ft³)
